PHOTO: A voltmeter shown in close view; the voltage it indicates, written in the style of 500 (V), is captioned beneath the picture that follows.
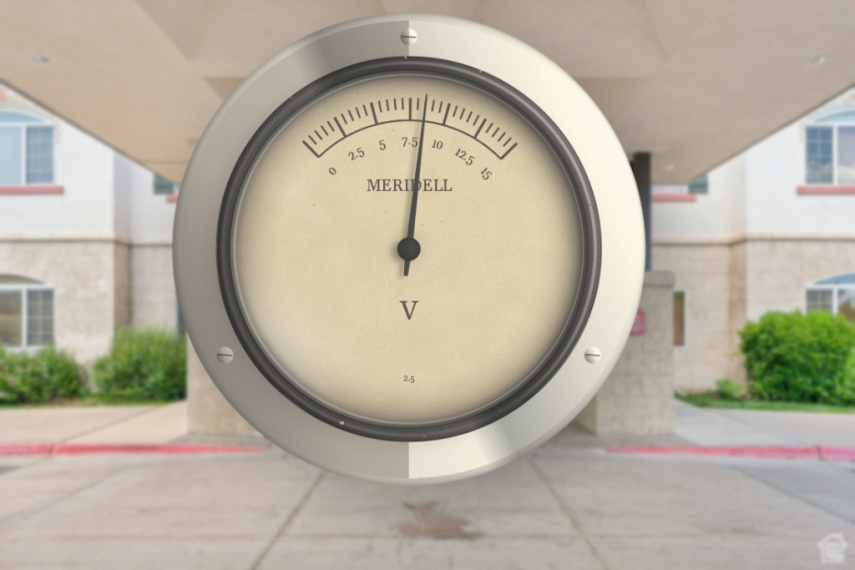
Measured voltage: 8.5 (V)
